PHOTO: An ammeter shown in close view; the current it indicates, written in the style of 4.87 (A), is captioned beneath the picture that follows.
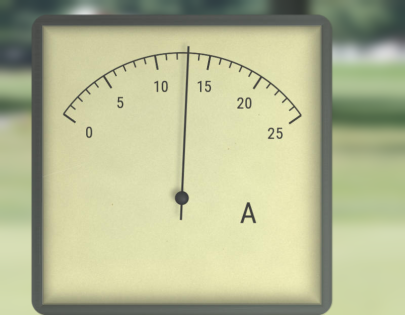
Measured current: 13 (A)
